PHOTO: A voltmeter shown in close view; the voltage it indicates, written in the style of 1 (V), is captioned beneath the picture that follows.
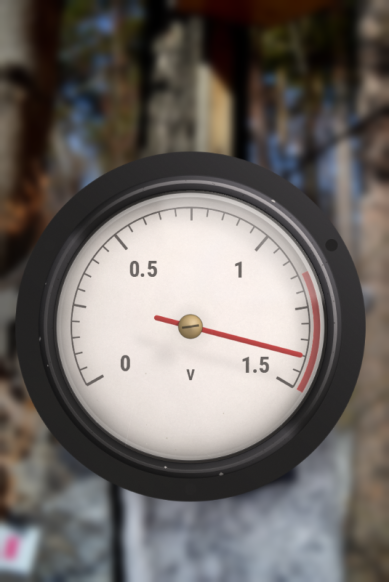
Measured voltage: 1.4 (V)
